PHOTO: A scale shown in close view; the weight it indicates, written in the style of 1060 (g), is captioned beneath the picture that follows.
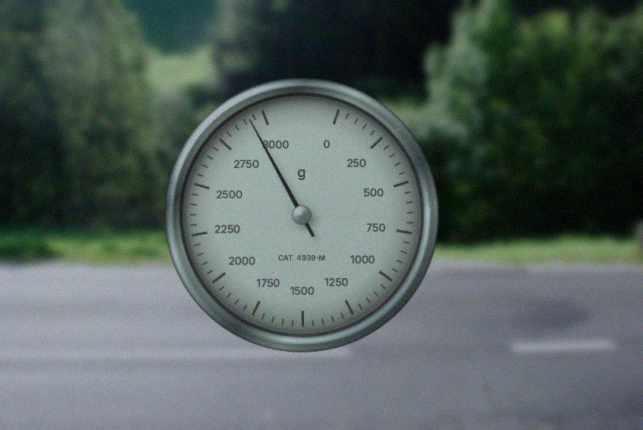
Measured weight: 2925 (g)
